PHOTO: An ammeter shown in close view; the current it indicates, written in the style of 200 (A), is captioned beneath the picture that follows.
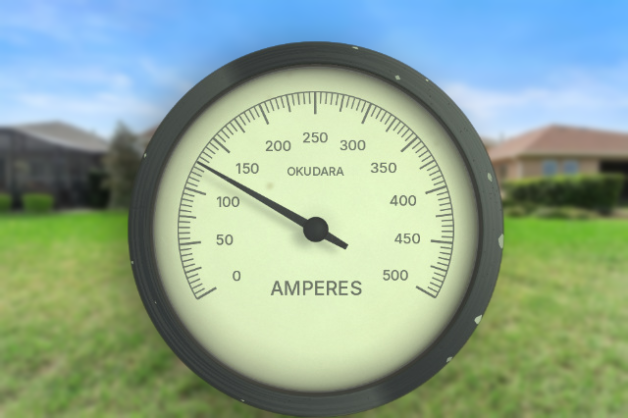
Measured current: 125 (A)
